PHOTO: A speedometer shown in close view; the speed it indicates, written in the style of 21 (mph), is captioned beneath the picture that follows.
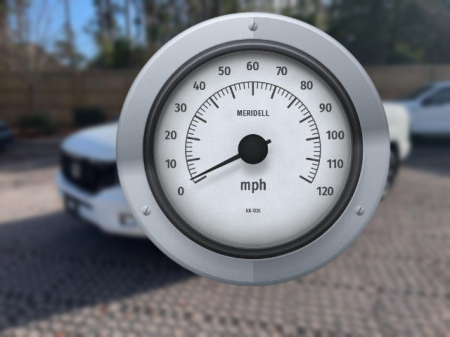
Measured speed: 2 (mph)
